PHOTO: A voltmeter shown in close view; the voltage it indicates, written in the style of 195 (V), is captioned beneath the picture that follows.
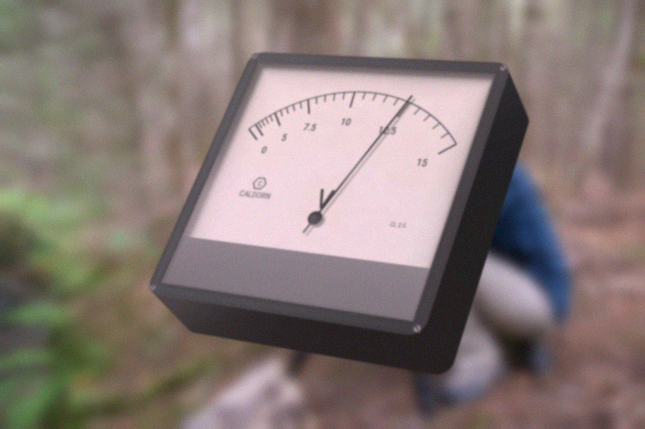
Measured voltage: 12.5 (V)
